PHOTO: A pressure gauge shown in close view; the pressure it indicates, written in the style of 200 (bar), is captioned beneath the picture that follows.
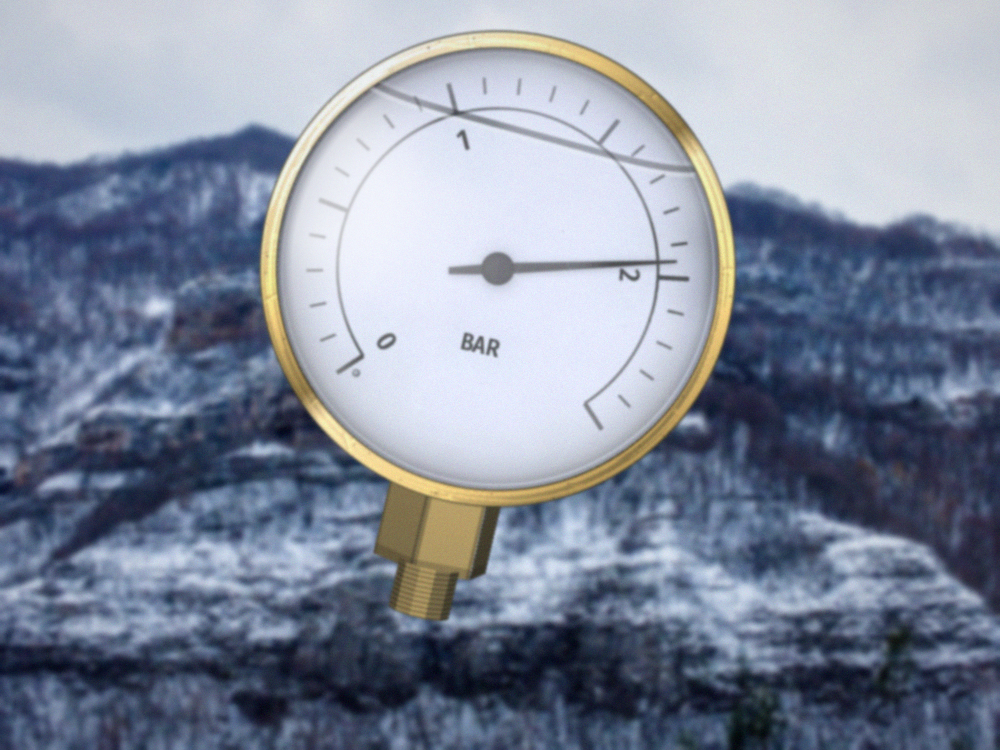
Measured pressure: 1.95 (bar)
